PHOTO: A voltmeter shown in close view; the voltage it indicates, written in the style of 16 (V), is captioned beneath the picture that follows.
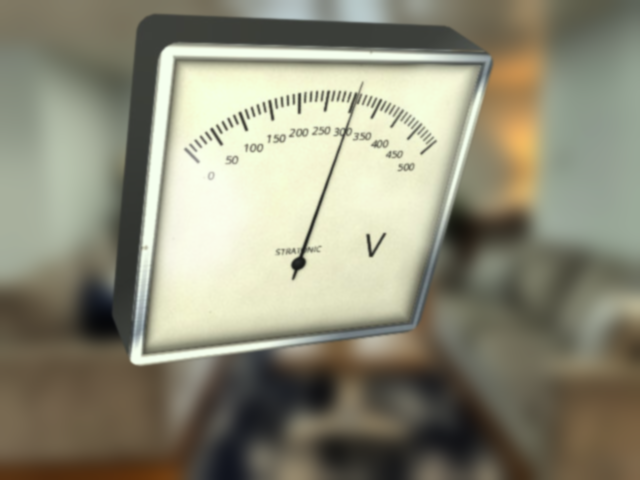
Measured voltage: 300 (V)
